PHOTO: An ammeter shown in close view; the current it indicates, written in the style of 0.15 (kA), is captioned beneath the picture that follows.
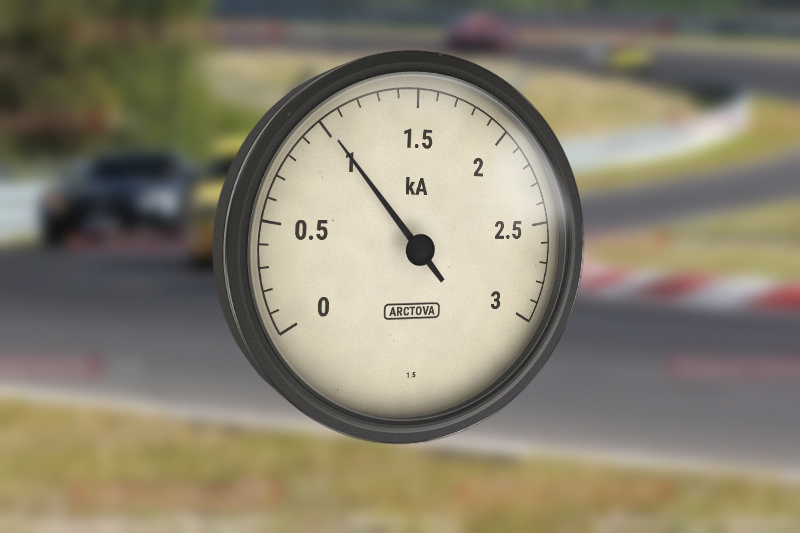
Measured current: 1 (kA)
